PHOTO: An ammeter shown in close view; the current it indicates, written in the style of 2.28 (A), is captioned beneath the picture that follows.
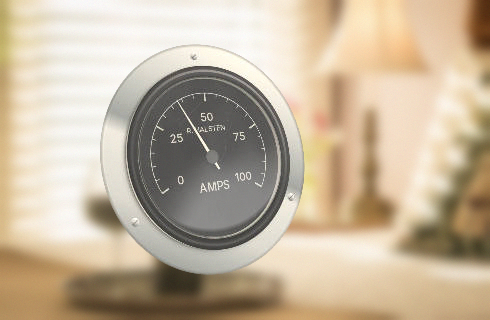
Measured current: 37.5 (A)
